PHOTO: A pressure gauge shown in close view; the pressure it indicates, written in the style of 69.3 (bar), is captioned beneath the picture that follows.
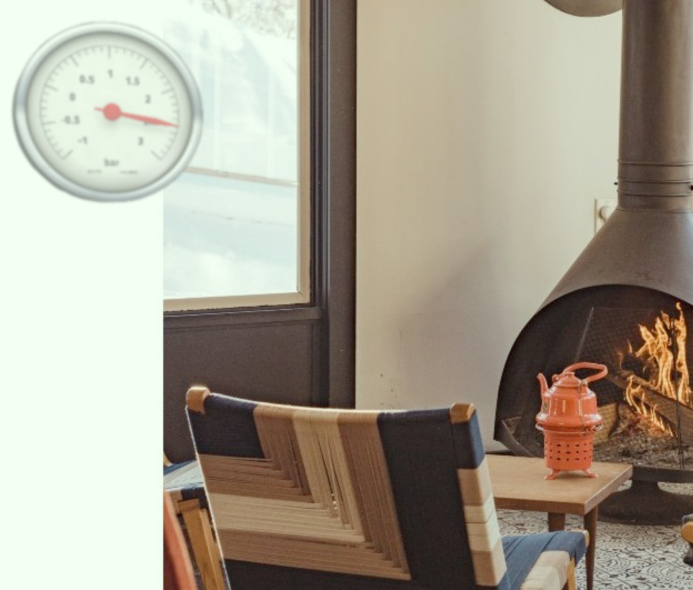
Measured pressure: 2.5 (bar)
